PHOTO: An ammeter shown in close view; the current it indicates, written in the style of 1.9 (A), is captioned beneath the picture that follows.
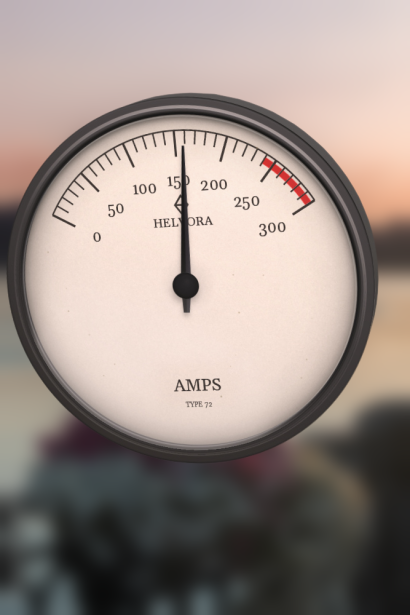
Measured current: 160 (A)
